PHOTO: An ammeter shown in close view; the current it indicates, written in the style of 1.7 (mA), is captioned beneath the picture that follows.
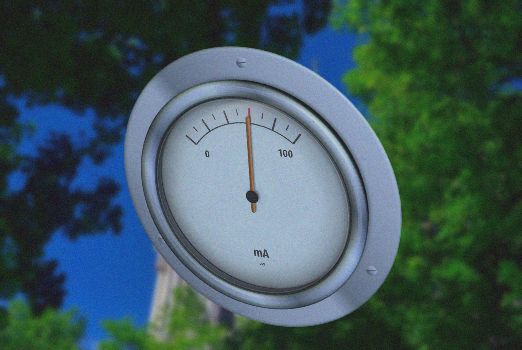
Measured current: 60 (mA)
